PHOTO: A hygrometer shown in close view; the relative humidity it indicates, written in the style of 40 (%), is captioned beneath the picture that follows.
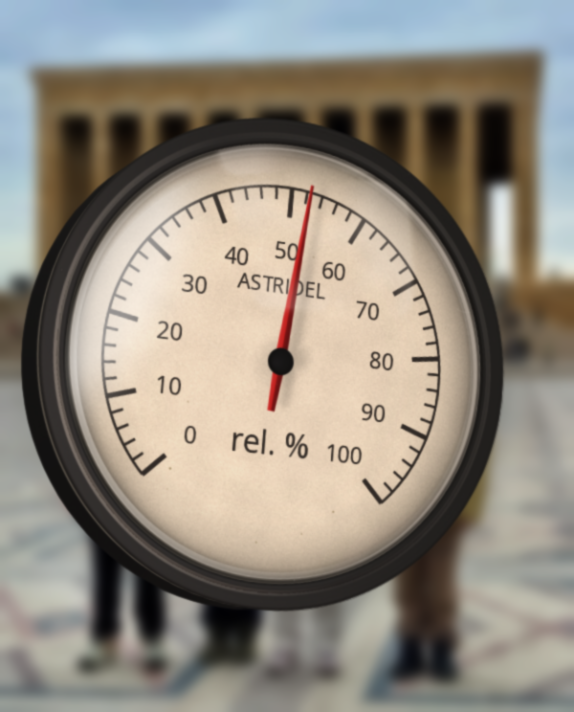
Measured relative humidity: 52 (%)
